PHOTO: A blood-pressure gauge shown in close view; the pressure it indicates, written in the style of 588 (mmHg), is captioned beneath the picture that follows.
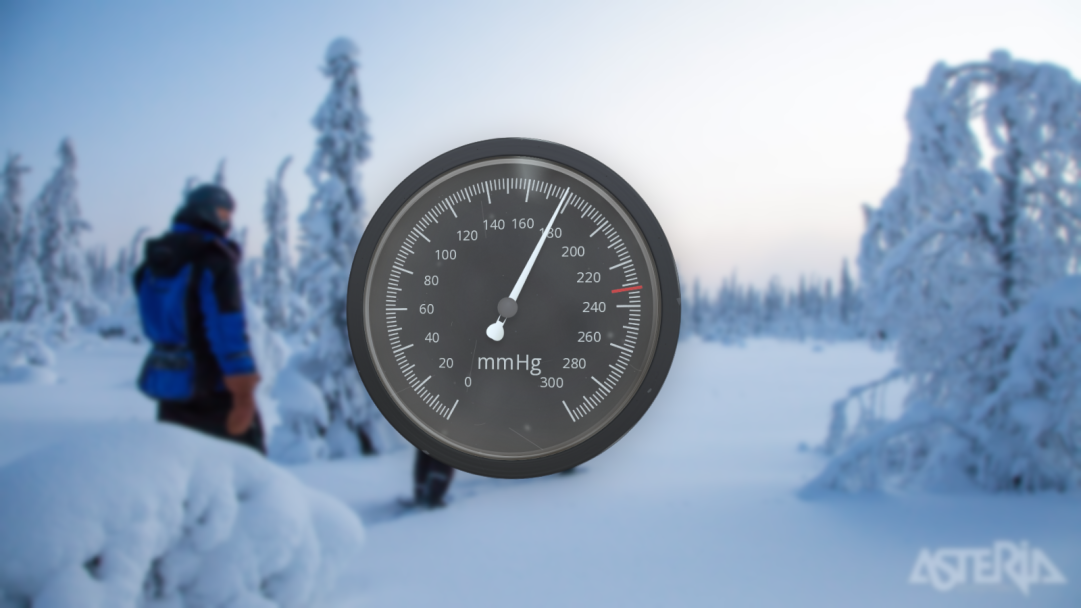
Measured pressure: 178 (mmHg)
